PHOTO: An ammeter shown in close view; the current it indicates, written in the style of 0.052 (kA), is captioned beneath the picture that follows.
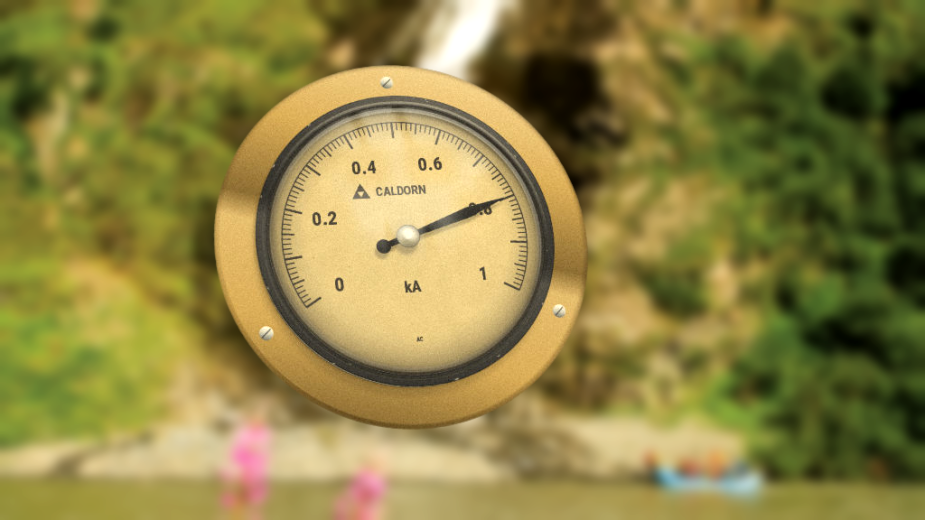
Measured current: 0.8 (kA)
